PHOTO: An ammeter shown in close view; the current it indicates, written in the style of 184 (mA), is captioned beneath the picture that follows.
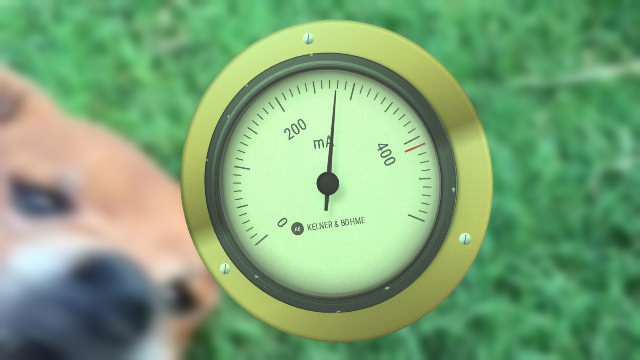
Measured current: 280 (mA)
